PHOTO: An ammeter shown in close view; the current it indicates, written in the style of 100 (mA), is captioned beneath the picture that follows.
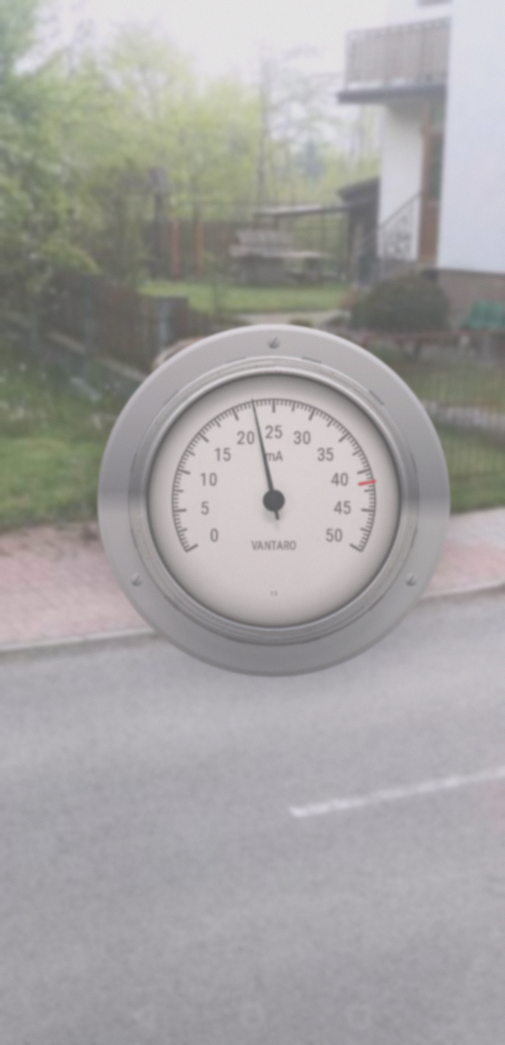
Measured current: 22.5 (mA)
